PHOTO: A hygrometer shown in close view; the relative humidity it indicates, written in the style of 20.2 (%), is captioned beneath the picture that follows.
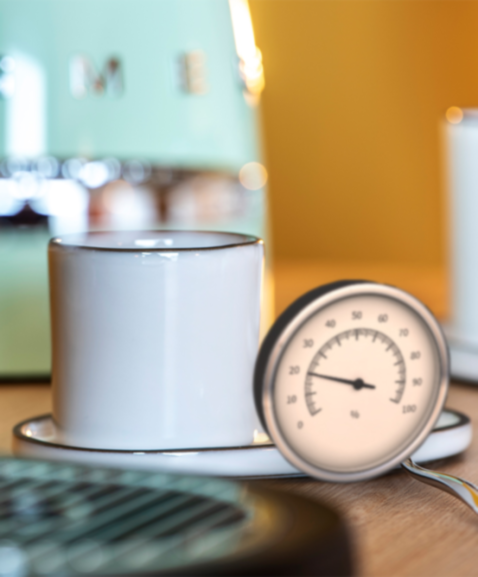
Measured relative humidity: 20 (%)
